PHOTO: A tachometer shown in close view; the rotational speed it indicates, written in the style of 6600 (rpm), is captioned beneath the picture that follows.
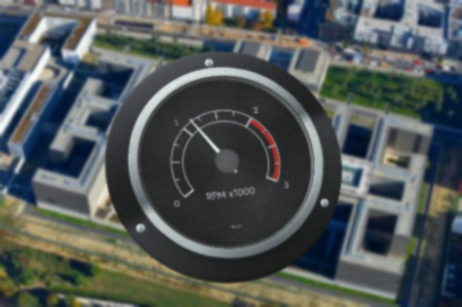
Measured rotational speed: 1125 (rpm)
